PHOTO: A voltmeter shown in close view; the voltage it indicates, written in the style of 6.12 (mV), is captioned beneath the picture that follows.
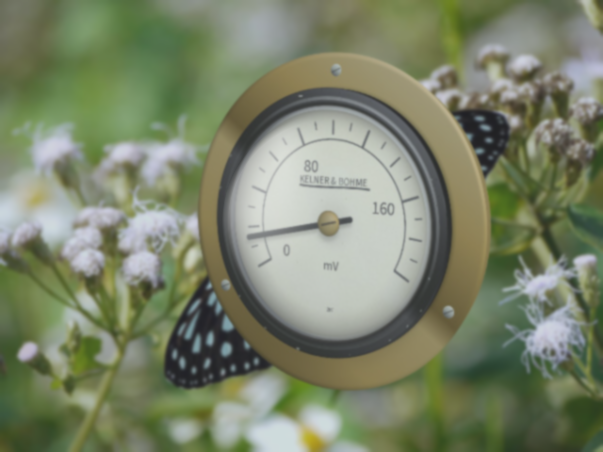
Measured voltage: 15 (mV)
